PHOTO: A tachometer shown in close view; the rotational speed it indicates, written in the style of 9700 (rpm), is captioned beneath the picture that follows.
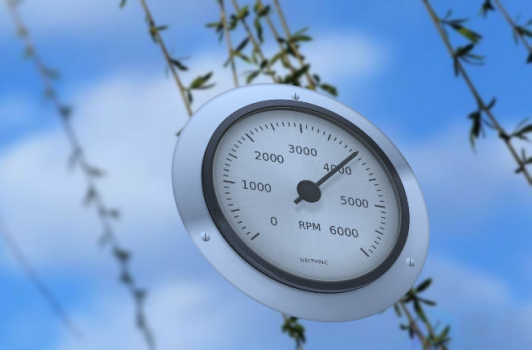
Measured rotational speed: 4000 (rpm)
